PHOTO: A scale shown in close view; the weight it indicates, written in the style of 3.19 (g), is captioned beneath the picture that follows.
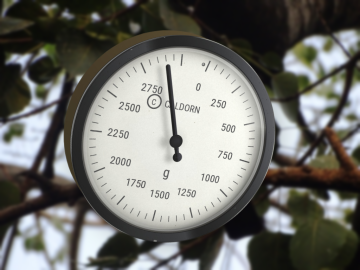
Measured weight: 2900 (g)
